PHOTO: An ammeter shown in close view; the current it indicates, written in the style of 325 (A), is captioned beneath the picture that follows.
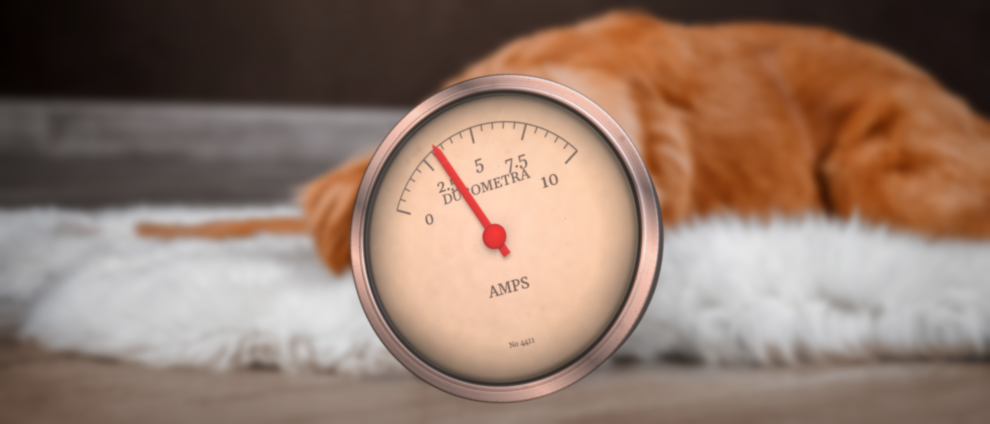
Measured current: 3.25 (A)
